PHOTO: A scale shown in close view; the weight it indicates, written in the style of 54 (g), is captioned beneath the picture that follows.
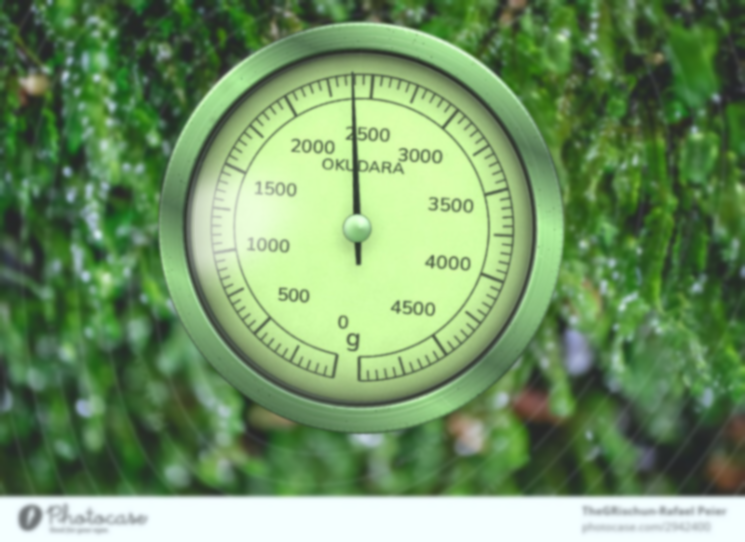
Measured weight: 2400 (g)
